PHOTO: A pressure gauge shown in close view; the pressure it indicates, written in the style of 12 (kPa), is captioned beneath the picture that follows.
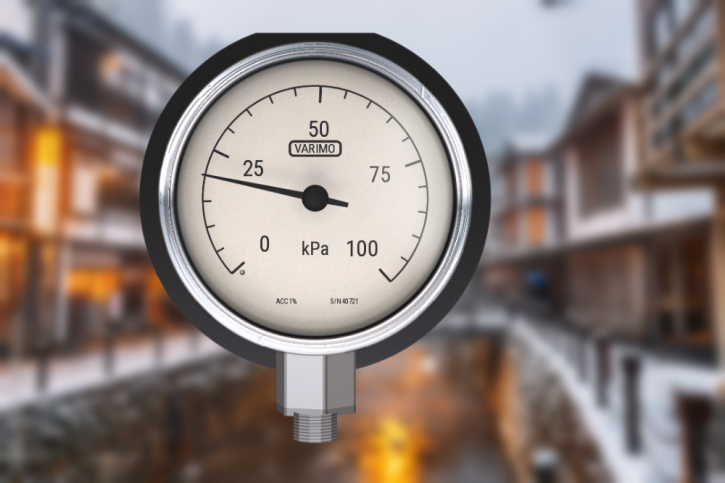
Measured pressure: 20 (kPa)
